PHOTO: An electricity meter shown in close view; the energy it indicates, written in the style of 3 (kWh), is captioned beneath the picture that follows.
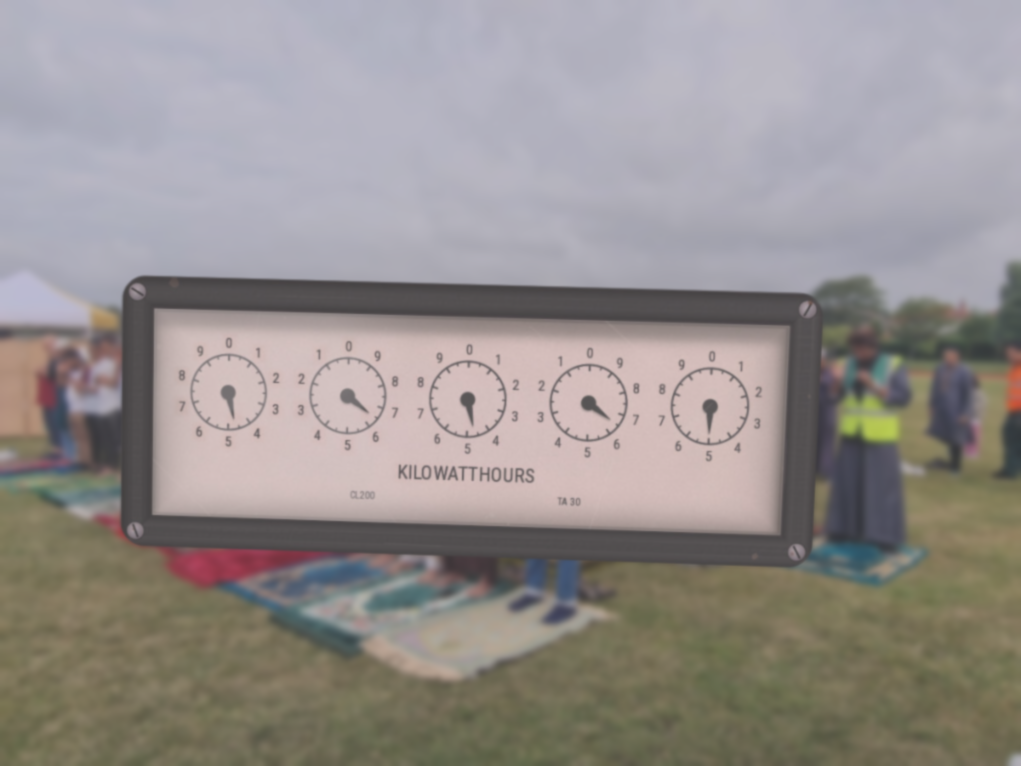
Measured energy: 46465 (kWh)
